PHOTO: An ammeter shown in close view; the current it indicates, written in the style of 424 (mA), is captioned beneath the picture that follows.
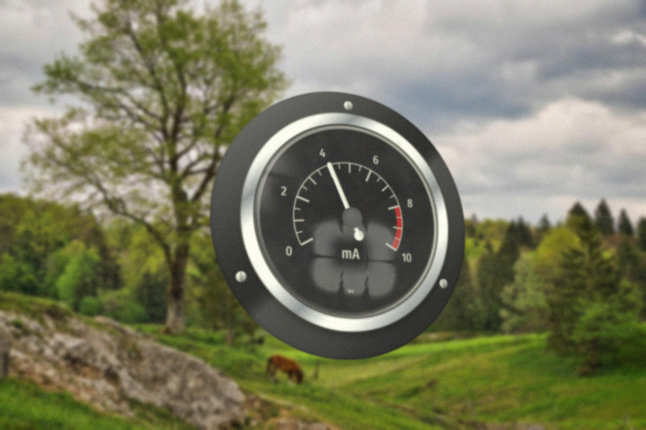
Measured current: 4 (mA)
